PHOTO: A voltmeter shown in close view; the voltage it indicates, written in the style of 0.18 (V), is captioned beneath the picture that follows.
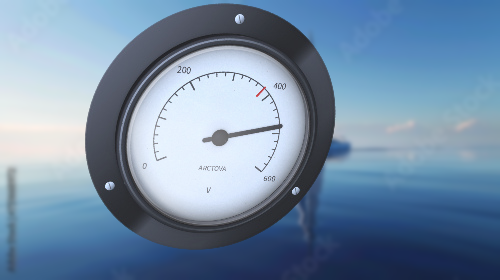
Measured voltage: 480 (V)
